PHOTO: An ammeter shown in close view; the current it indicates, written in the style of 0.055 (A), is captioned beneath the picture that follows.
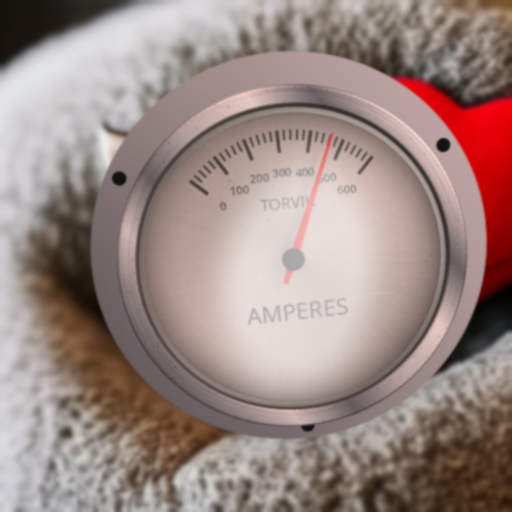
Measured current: 460 (A)
